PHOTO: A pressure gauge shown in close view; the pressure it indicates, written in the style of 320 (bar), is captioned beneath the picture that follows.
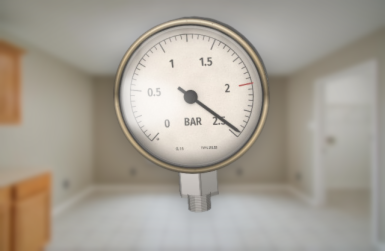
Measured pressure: 2.45 (bar)
